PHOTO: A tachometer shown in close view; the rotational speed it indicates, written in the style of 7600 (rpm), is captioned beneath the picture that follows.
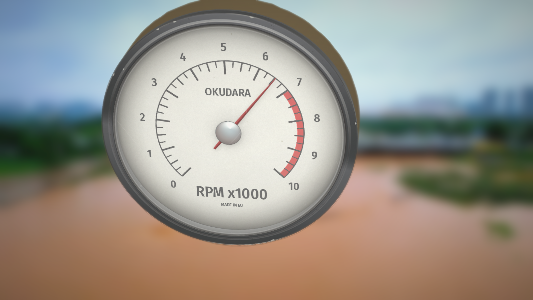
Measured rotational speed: 6500 (rpm)
